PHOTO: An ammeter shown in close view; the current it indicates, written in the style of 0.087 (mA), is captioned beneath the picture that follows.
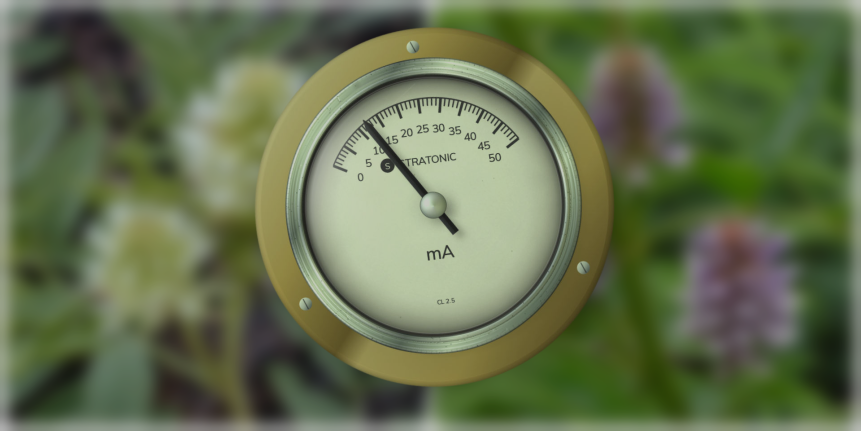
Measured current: 12 (mA)
